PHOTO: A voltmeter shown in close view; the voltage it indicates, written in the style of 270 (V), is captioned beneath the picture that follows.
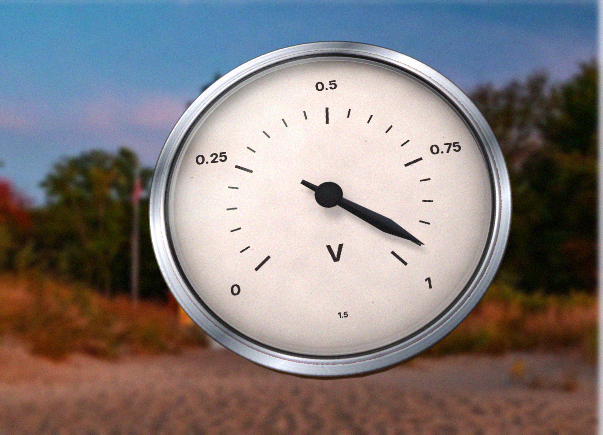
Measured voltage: 0.95 (V)
